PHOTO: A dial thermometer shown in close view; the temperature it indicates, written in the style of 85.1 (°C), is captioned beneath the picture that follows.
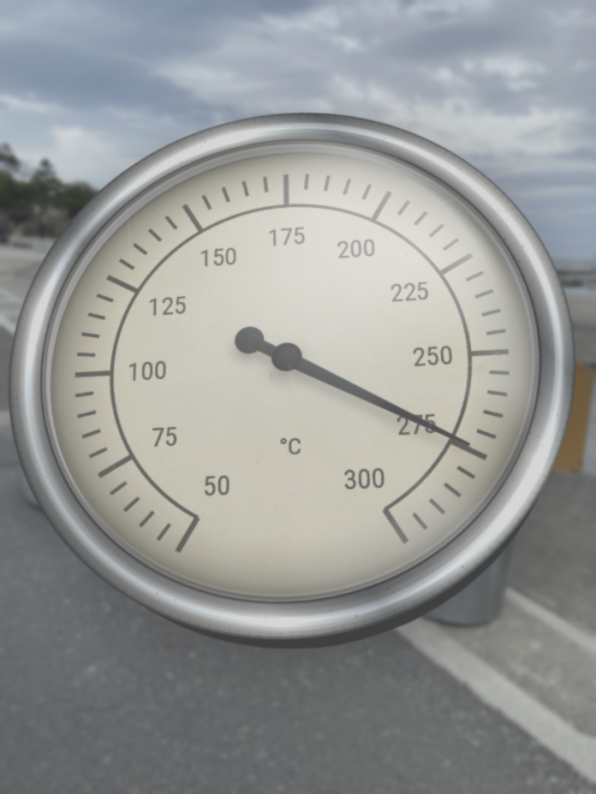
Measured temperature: 275 (°C)
